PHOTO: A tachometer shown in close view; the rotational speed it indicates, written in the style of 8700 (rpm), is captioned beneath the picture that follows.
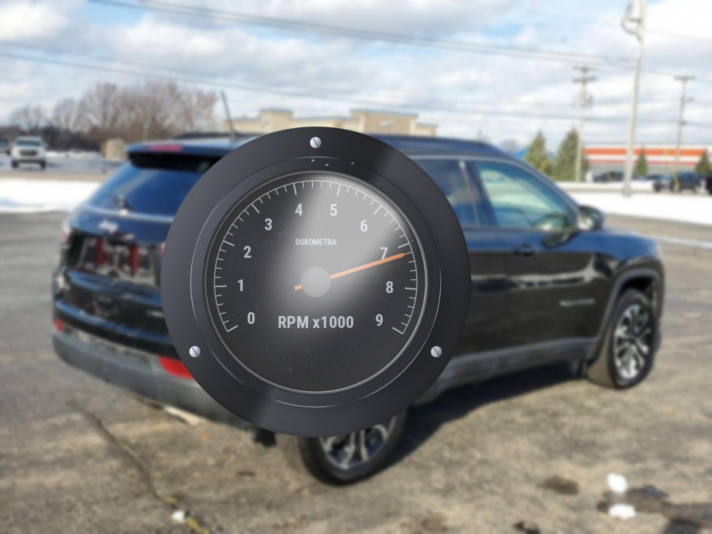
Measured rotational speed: 7200 (rpm)
